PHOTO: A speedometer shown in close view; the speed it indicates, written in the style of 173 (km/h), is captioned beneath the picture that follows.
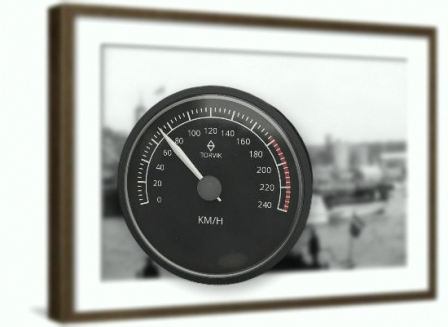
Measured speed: 72 (km/h)
